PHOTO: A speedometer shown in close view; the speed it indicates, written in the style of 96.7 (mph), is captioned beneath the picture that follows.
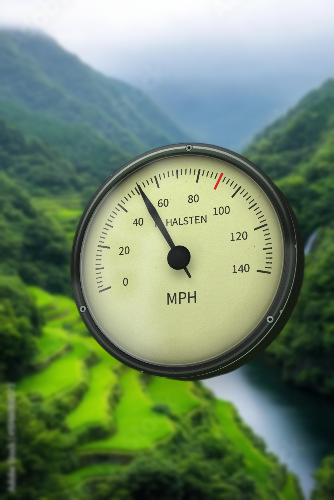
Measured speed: 52 (mph)
